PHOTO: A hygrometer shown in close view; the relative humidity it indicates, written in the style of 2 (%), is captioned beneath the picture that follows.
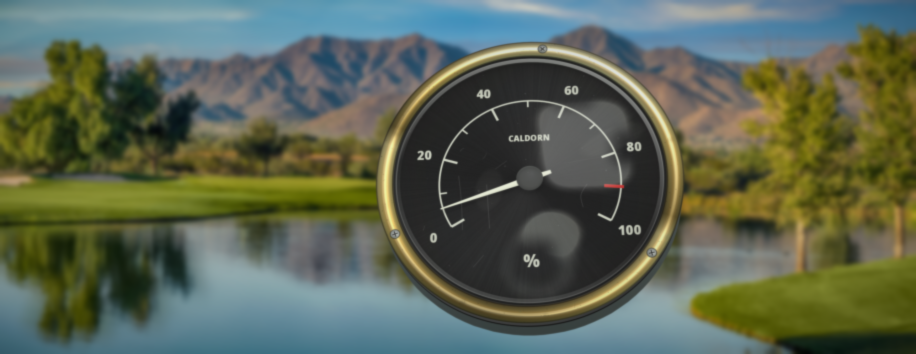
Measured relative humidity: 5 (%)
